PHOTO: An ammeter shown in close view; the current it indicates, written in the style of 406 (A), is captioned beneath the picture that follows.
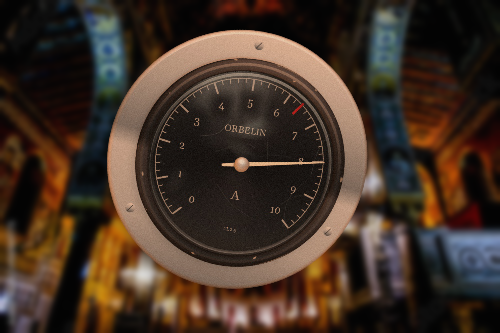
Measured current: 8 (A)
